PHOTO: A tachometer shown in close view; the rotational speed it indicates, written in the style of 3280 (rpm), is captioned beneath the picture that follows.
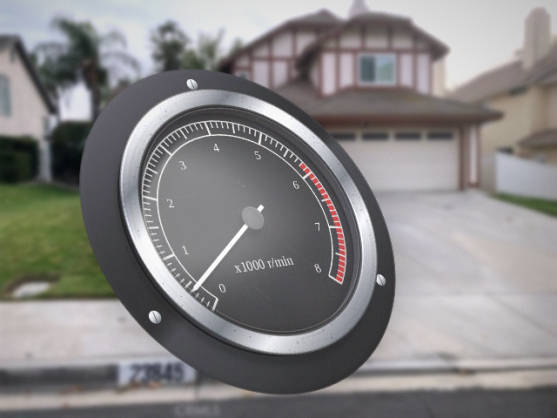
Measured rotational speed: 400 (rpm)
